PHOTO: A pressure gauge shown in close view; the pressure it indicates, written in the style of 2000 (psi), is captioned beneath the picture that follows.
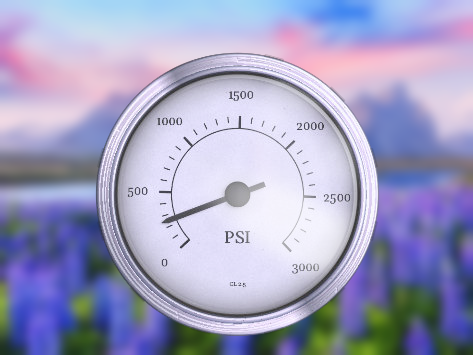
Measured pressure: 250 (psi)
